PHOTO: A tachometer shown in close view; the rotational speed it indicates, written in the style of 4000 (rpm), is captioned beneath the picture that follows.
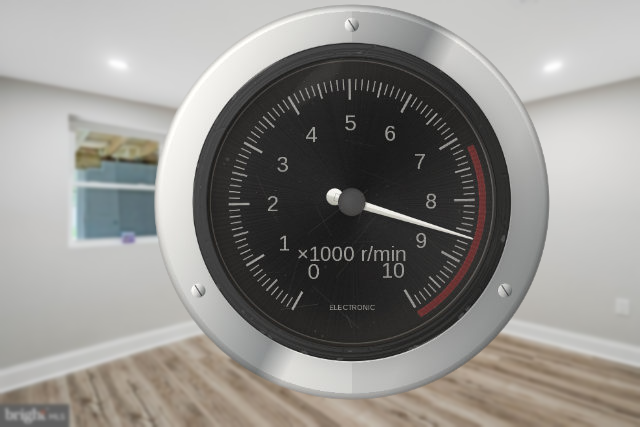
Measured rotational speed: 8600 (rpm)
